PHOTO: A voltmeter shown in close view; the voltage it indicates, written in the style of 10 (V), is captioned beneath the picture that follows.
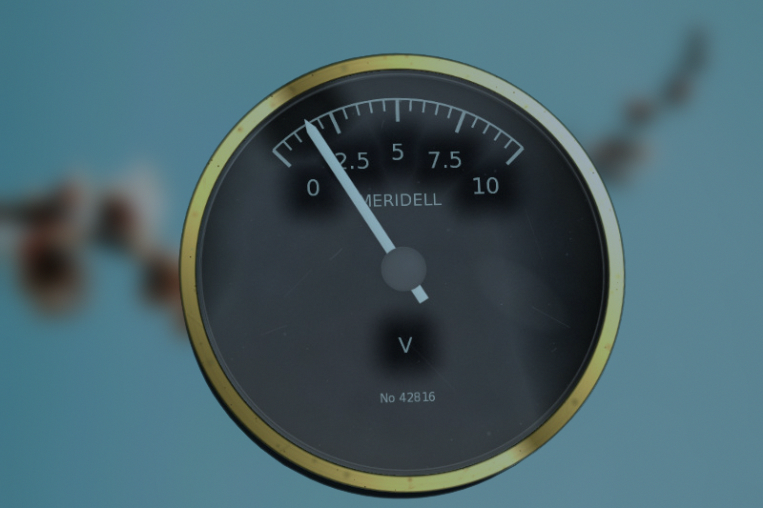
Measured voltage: 1.5 (V)
